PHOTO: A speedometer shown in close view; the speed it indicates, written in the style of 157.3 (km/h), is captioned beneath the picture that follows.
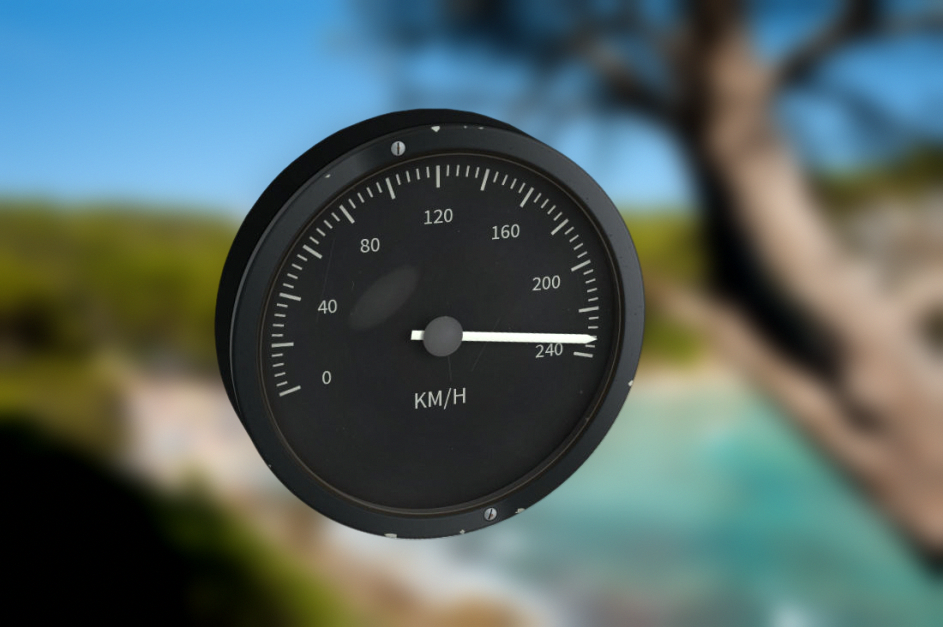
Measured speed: 232 (km/h)
